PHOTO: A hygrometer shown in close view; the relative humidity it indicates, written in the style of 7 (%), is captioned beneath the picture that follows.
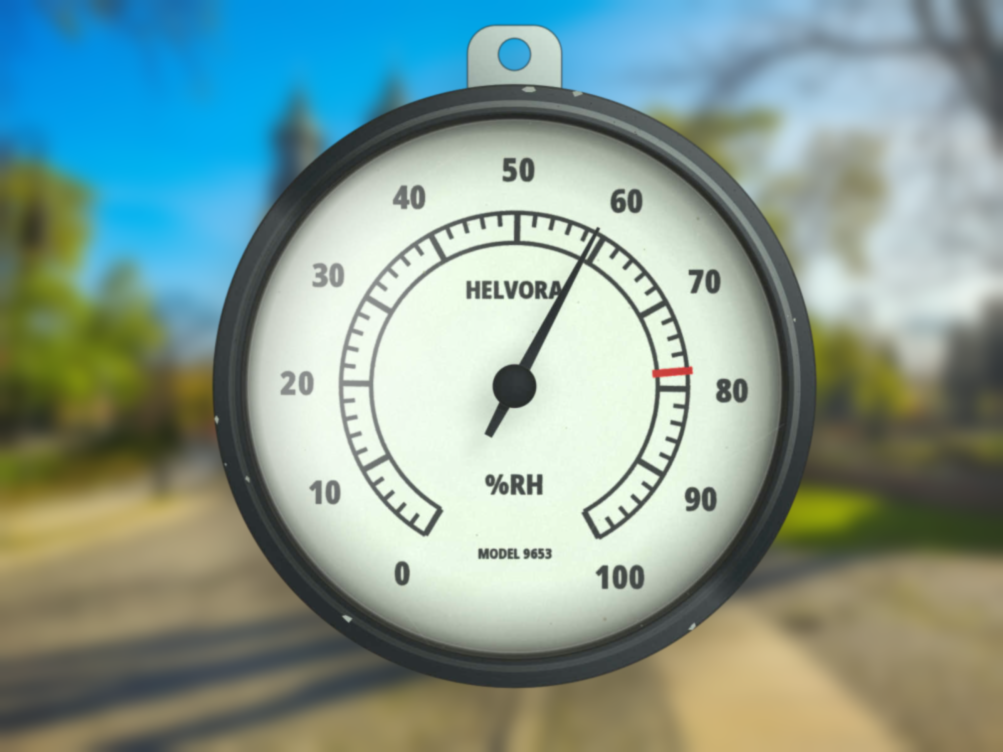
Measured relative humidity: 59 (%)
